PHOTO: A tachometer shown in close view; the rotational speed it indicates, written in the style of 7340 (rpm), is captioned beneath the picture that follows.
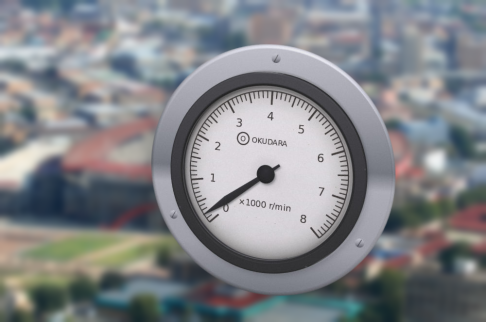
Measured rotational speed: 200 (rpm)
